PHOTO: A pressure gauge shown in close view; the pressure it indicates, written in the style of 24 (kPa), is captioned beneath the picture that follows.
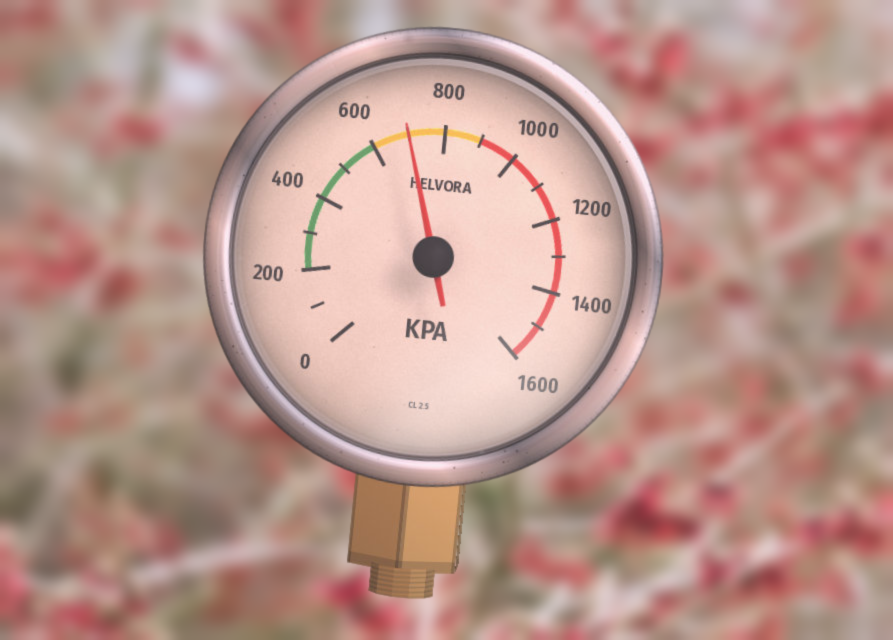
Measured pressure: 700 (kPa)
